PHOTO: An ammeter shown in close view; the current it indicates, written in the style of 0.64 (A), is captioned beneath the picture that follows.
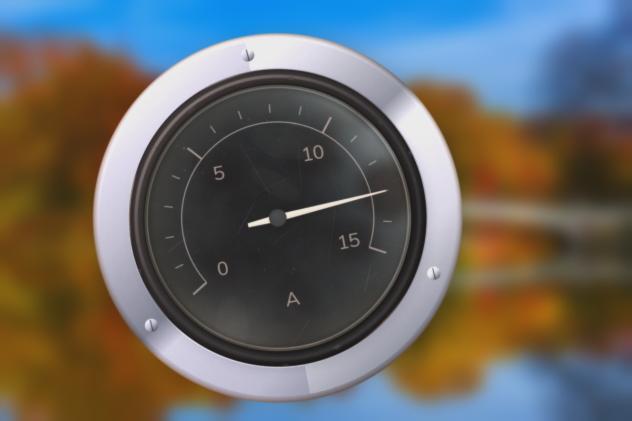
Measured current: 13 (A)
